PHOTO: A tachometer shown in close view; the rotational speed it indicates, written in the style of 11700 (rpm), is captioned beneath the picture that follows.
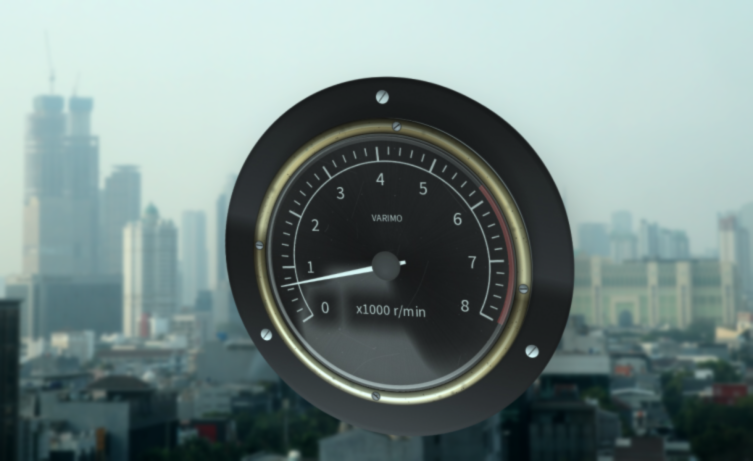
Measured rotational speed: 700 (rpm)
